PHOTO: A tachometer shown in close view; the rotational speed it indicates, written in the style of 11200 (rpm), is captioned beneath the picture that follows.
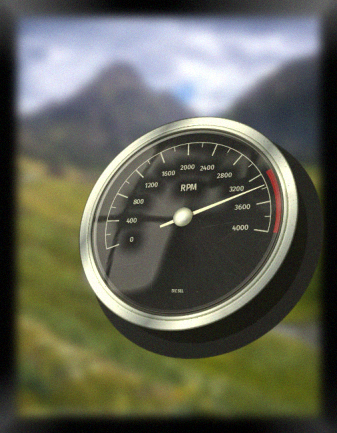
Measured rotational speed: 3400 (rpm)
